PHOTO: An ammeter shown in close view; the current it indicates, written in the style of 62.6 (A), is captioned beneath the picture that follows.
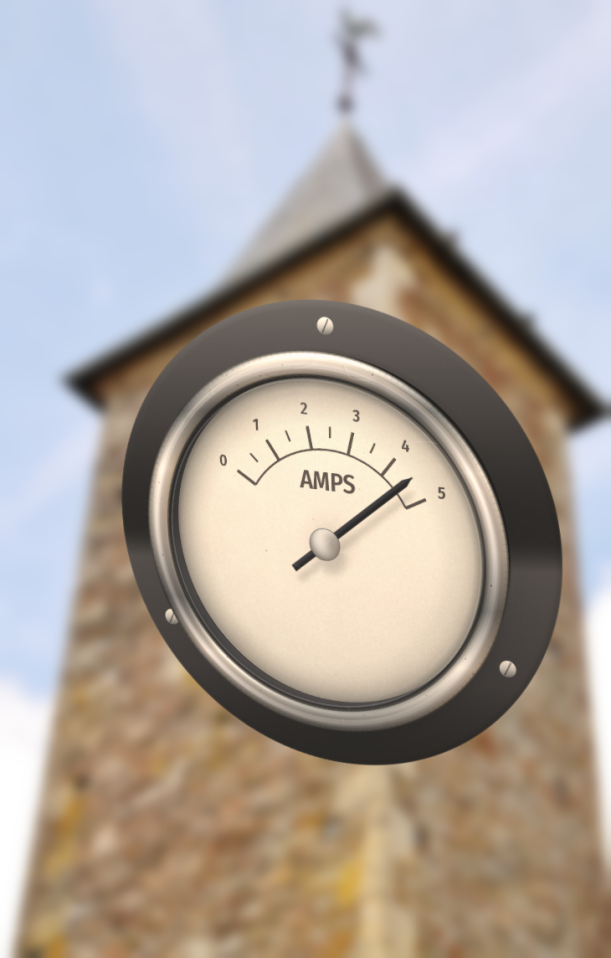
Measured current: 4.5 (A)
